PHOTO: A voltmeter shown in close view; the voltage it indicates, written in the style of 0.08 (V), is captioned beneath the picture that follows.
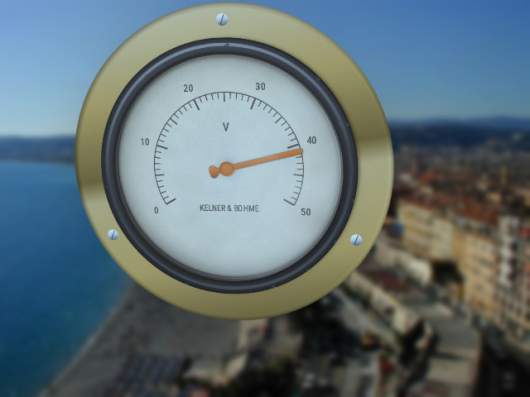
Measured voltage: 41 (V)
